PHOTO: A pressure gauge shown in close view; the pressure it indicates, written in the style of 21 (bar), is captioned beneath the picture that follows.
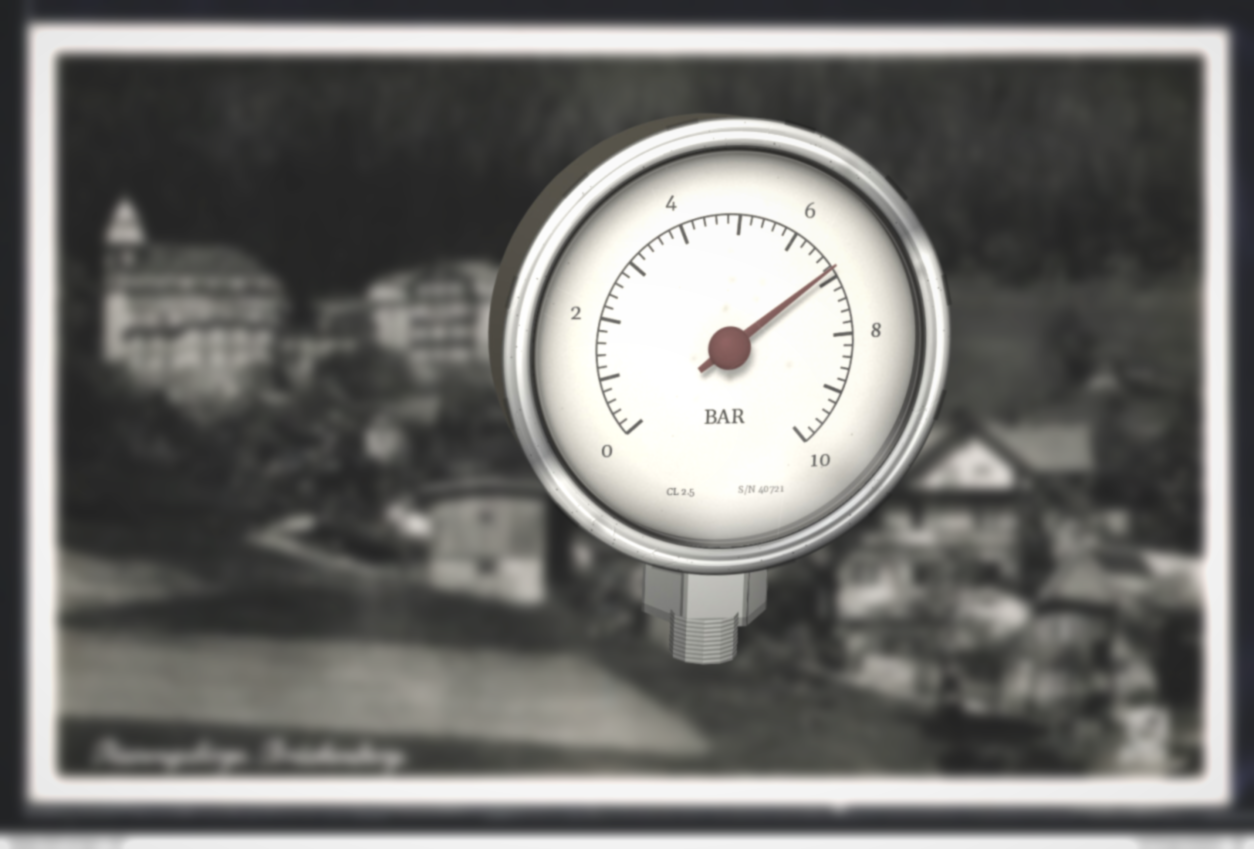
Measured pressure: 6.8 (bar)
